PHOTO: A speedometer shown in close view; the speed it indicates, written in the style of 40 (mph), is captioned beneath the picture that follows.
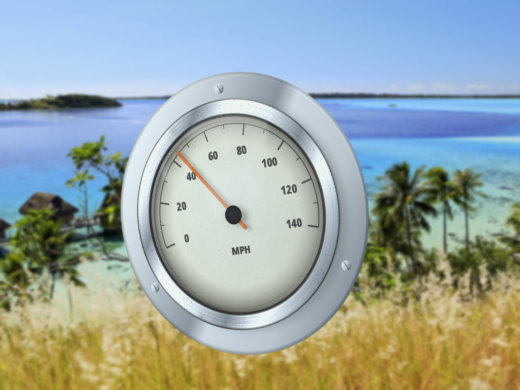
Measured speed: 45 (mph)
